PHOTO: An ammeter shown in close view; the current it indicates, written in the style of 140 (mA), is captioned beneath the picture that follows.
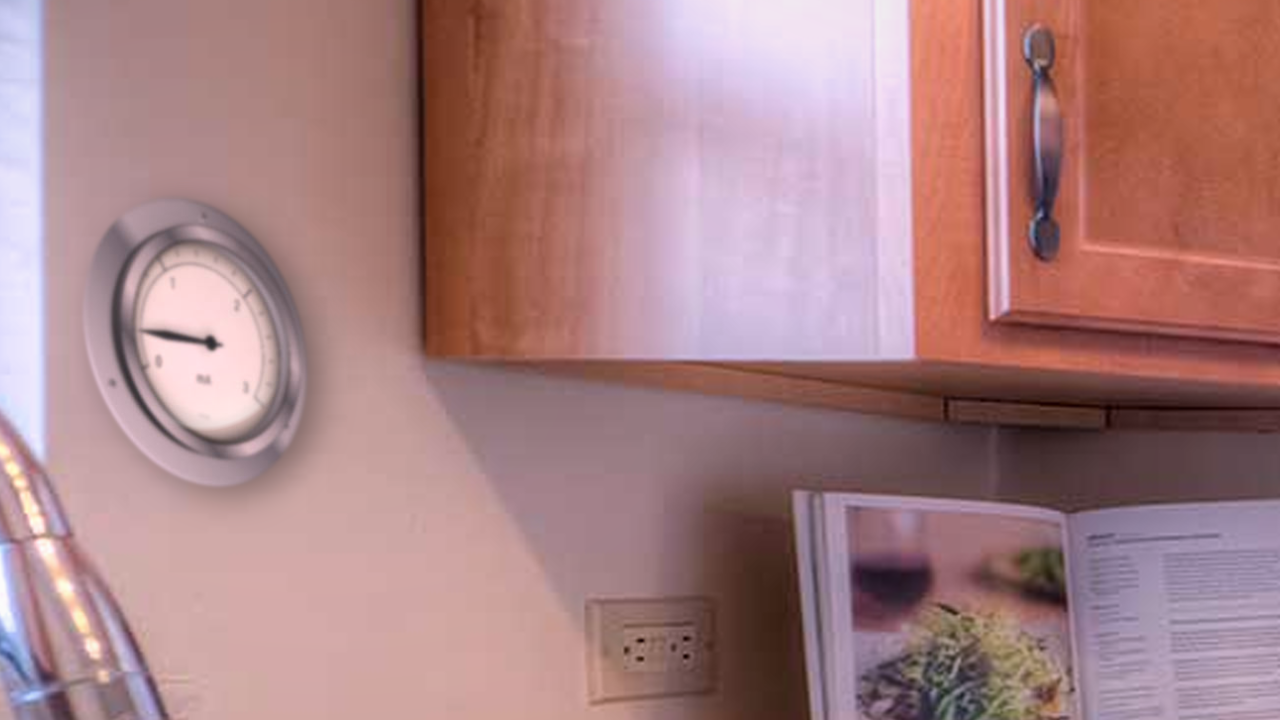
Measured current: 0.3 (mA)
